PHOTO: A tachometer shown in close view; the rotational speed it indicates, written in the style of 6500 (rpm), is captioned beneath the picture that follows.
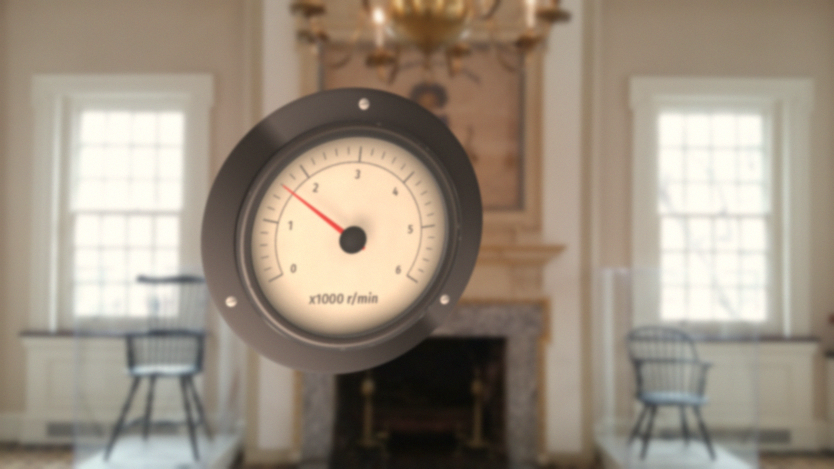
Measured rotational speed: 1600 (rpm)
